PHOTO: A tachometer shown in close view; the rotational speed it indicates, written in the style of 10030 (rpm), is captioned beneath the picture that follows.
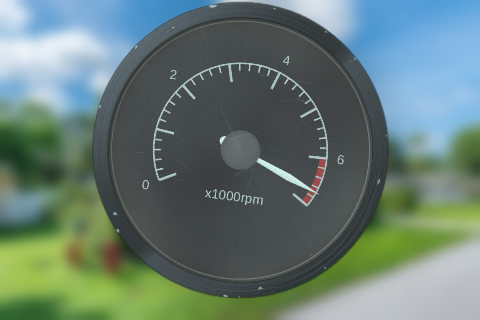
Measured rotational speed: 6700 (rpm)
